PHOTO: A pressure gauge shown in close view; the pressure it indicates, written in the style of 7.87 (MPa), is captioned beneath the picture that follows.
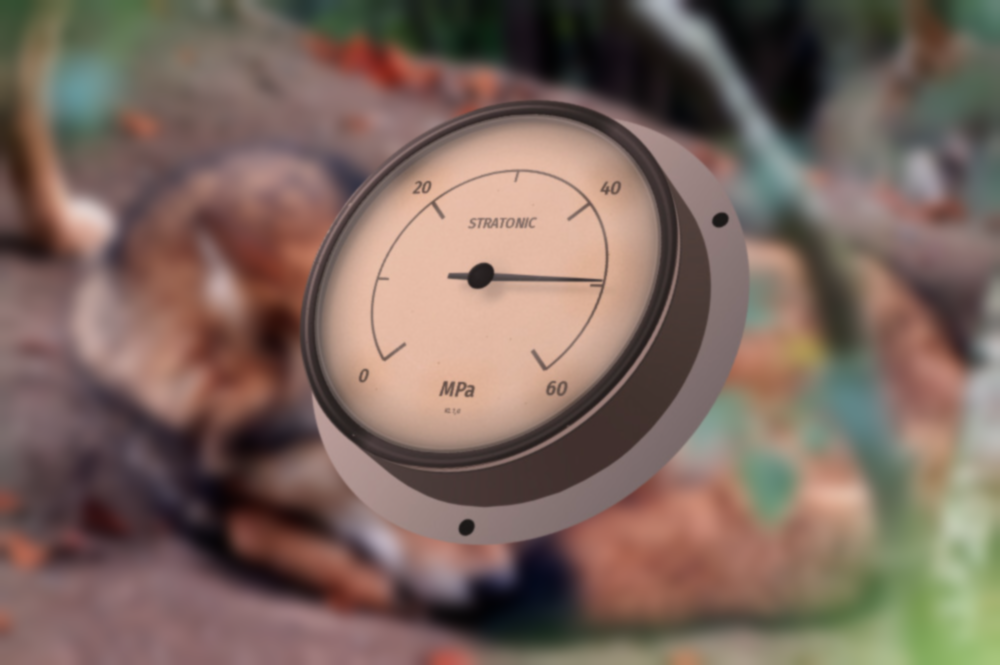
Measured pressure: 50 (MPa)
